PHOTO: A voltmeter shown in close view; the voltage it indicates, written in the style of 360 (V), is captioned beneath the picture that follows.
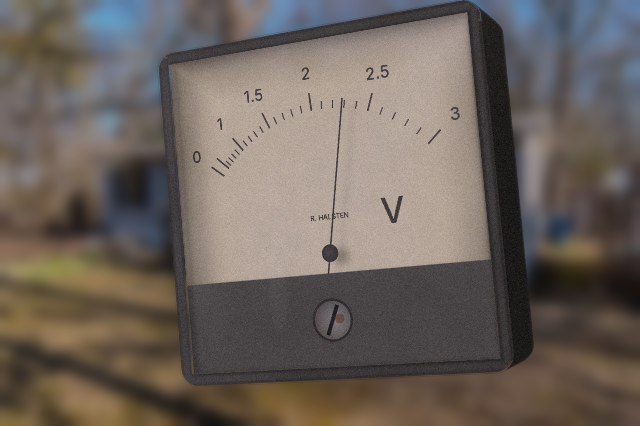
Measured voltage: 2.3 (V)
